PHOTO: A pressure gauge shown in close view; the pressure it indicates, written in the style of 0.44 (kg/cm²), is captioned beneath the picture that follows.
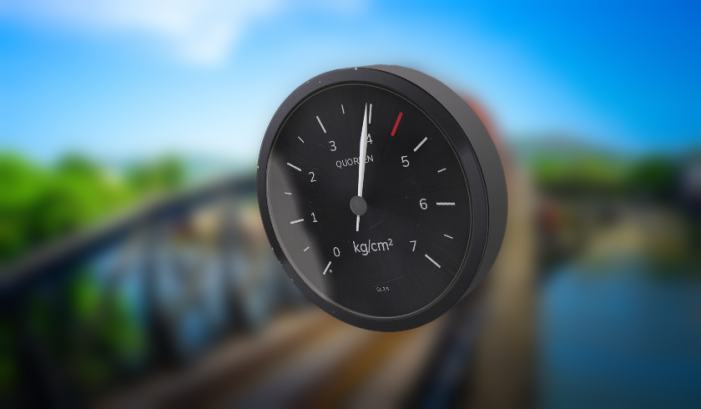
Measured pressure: 4 (kg/cm²)
